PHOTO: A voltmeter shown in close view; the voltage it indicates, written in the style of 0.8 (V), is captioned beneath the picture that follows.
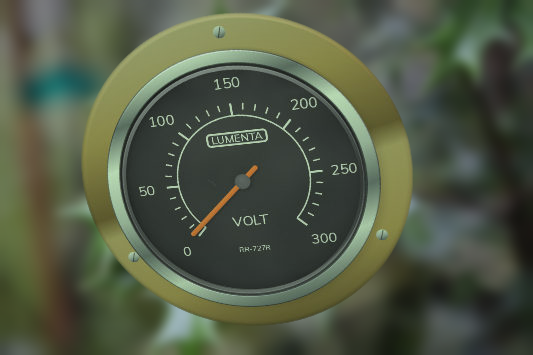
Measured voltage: 5 (V)
